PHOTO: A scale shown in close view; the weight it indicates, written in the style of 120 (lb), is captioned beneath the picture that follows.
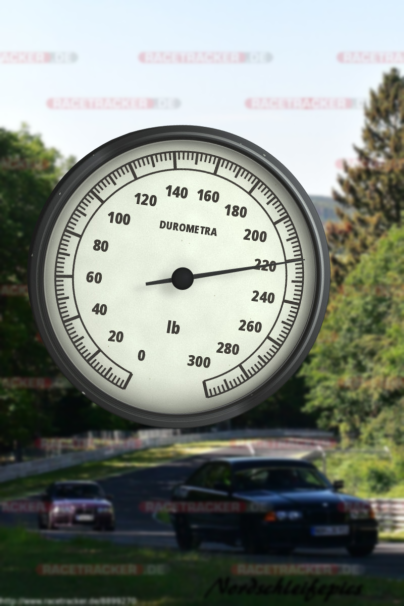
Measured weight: 220 (lb)
